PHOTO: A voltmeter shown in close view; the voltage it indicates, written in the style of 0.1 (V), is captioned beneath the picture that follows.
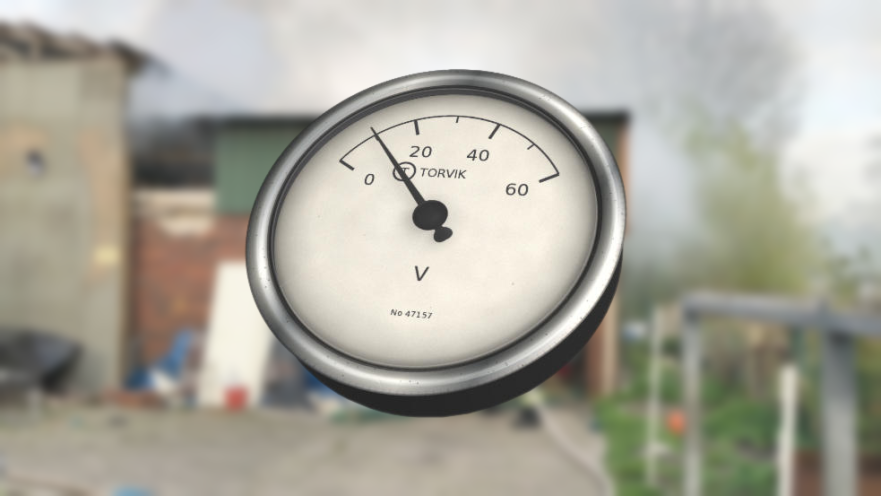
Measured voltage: 10 (V)
